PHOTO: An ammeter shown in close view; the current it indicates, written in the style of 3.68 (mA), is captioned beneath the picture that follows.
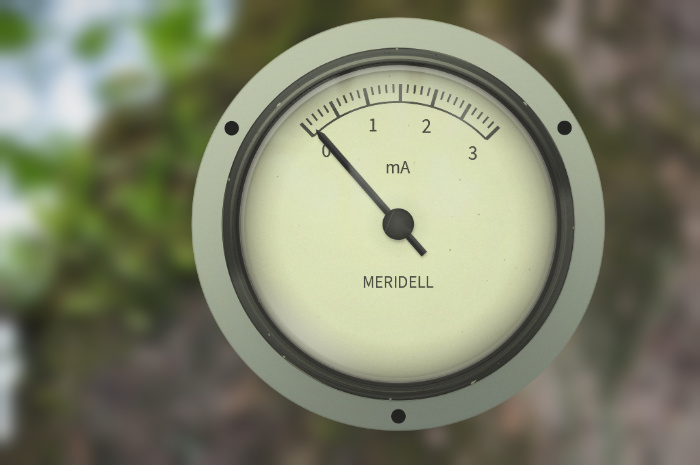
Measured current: 0.1 (mA)
